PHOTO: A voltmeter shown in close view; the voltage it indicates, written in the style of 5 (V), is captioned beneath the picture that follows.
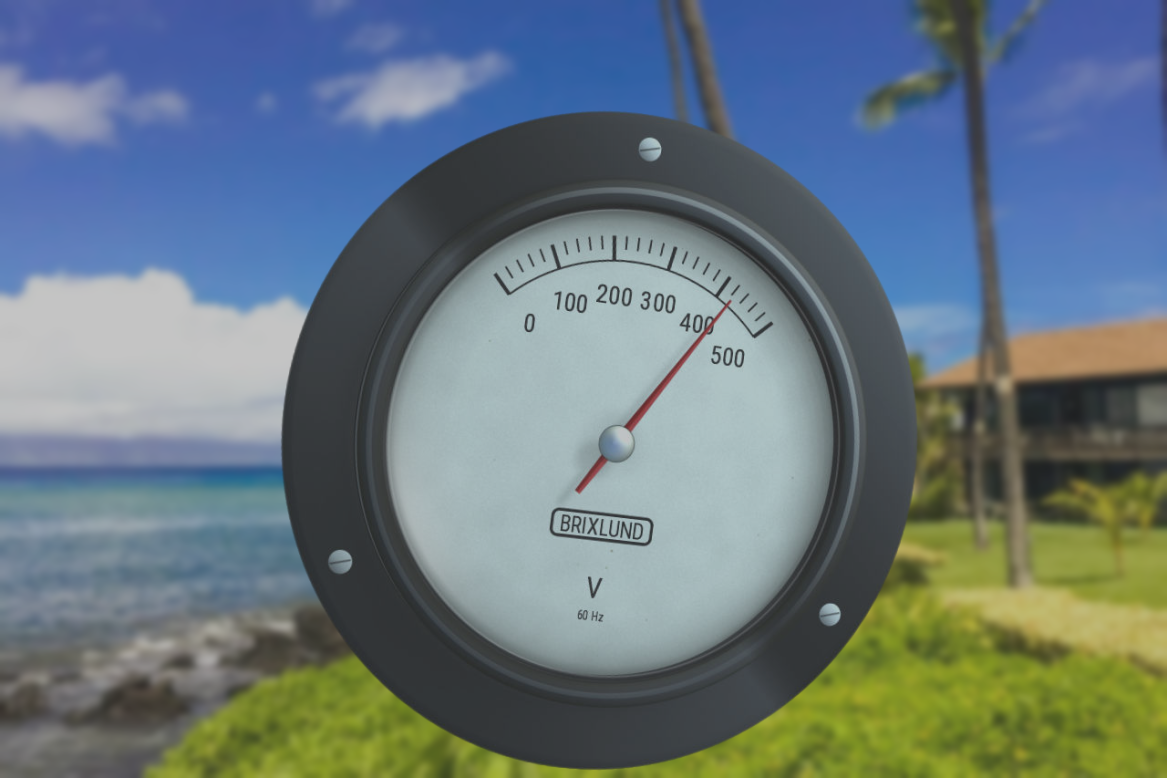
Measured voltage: 420 (V)
